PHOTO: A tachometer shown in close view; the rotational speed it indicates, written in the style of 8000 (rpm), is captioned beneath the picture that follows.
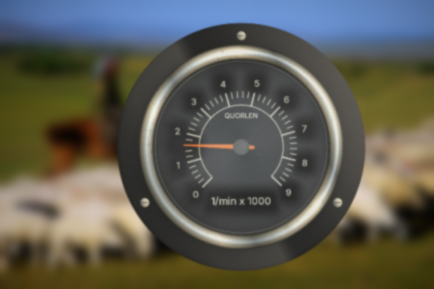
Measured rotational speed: 1600 (rpm)
